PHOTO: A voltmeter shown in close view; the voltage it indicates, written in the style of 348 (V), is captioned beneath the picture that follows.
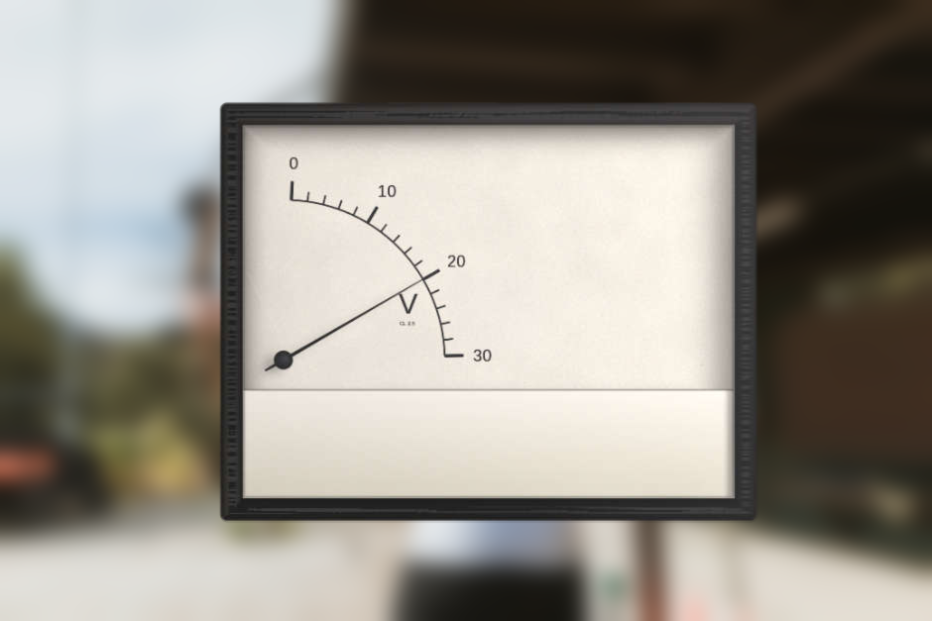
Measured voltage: 20 (V)
